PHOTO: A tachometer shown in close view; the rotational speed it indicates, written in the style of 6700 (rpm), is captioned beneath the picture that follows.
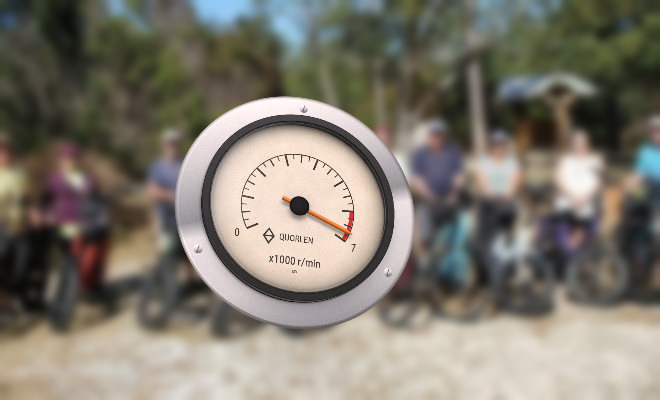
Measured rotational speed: 6750 (rpm)
